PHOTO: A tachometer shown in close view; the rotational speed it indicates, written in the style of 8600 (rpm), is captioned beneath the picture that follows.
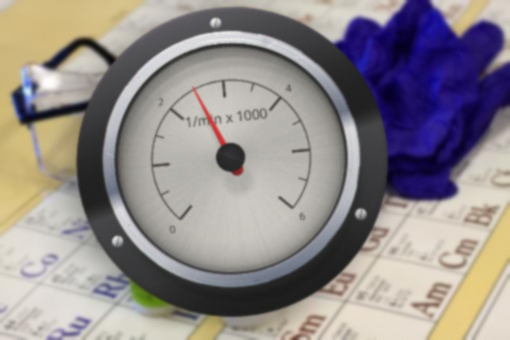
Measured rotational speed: 2500 (rpm)
